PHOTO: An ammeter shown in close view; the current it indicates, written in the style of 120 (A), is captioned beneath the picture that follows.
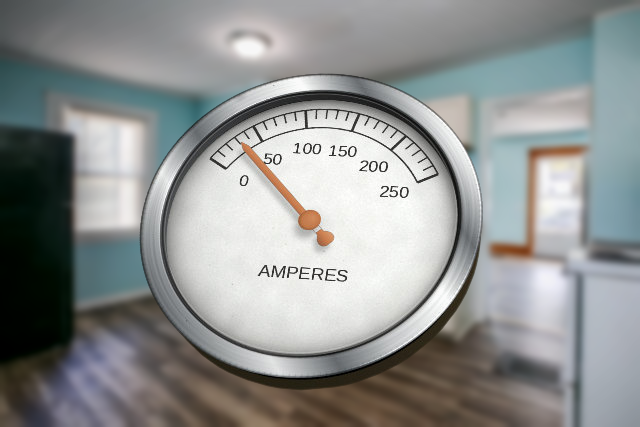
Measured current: 30 (A)
